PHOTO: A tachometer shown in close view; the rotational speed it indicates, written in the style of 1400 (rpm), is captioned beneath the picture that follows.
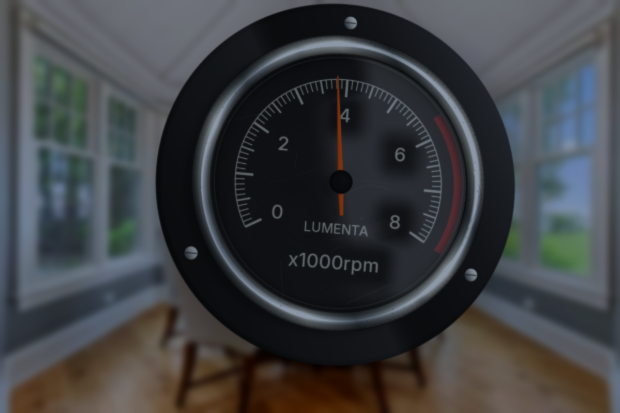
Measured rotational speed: 3800 (rpm)
